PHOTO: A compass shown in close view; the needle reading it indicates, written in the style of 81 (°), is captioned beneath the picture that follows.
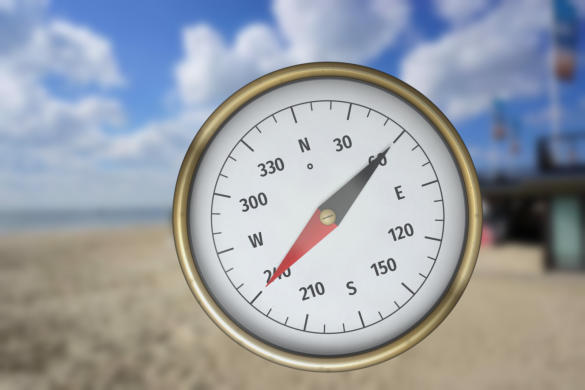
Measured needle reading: 240 (°)
